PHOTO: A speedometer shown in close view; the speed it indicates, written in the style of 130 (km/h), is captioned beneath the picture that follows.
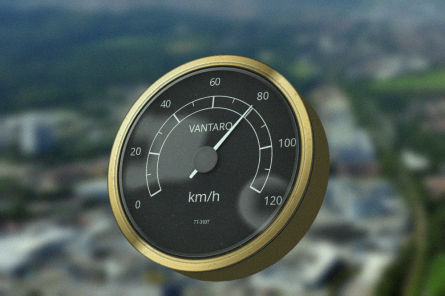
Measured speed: 80 (km/h)
